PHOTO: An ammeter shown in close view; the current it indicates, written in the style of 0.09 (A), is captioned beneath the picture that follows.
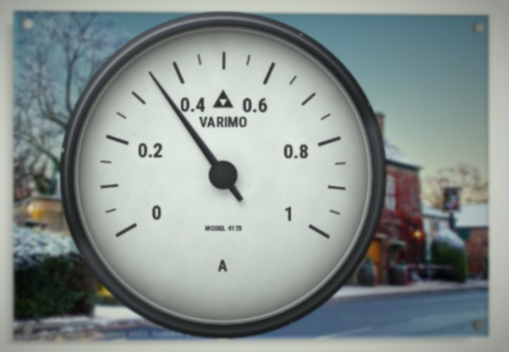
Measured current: 0.35 (A)
